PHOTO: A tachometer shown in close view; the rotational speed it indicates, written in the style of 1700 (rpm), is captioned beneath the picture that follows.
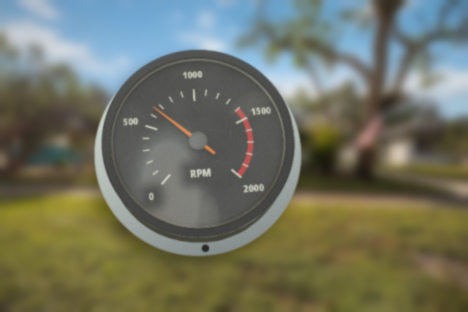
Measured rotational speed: 650 (rpm)
